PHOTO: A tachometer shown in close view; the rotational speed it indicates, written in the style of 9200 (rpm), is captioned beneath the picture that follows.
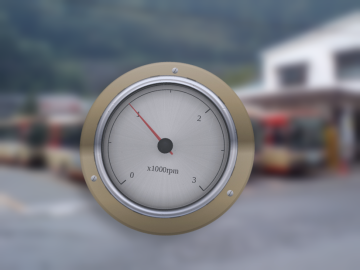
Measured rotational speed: 1000 (rpm)
